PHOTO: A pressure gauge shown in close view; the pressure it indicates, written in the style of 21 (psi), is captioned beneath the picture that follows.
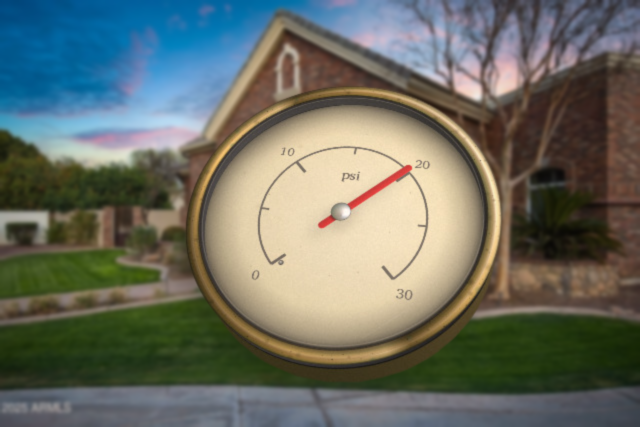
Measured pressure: 20 (psi)
